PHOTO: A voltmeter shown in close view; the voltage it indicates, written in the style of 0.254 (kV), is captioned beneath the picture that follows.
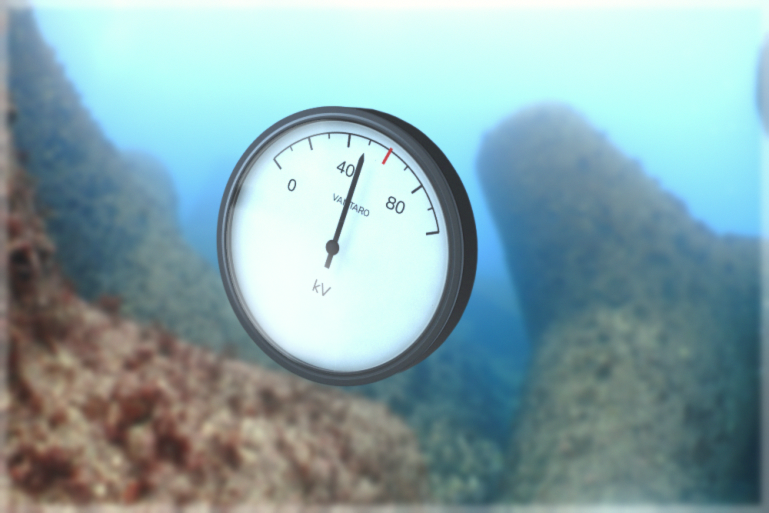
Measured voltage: 50 (kV)
